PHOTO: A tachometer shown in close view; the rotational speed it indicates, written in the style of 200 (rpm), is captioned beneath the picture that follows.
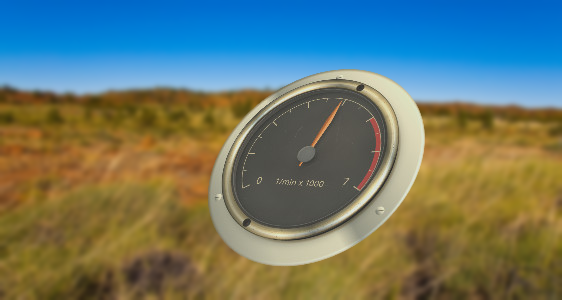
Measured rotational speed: 4000 (rpm)
